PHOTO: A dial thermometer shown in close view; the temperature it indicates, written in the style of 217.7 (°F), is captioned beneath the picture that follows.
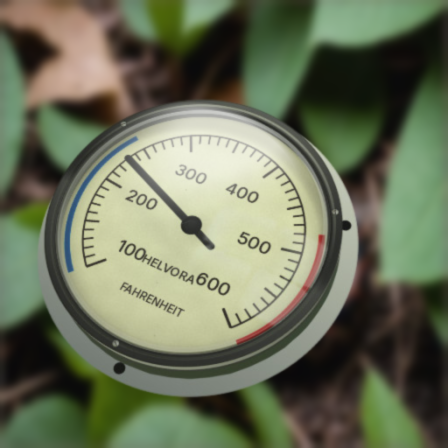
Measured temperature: 230 (°F)
